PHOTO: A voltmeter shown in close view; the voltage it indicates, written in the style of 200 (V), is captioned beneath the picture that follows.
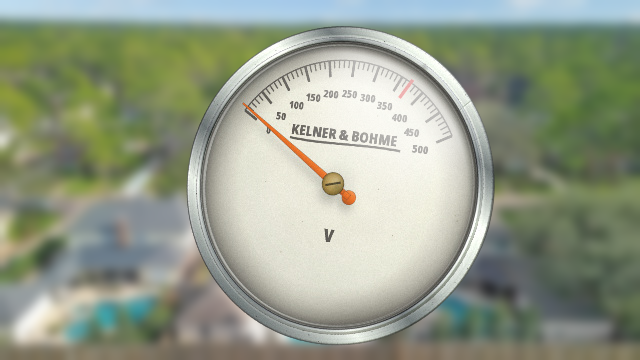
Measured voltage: 10 (V)
